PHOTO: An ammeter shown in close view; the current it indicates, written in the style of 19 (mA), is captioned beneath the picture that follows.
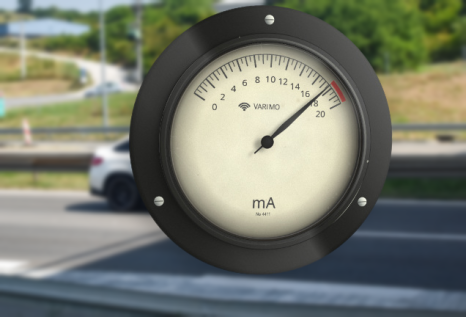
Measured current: 17.5 (mA)
